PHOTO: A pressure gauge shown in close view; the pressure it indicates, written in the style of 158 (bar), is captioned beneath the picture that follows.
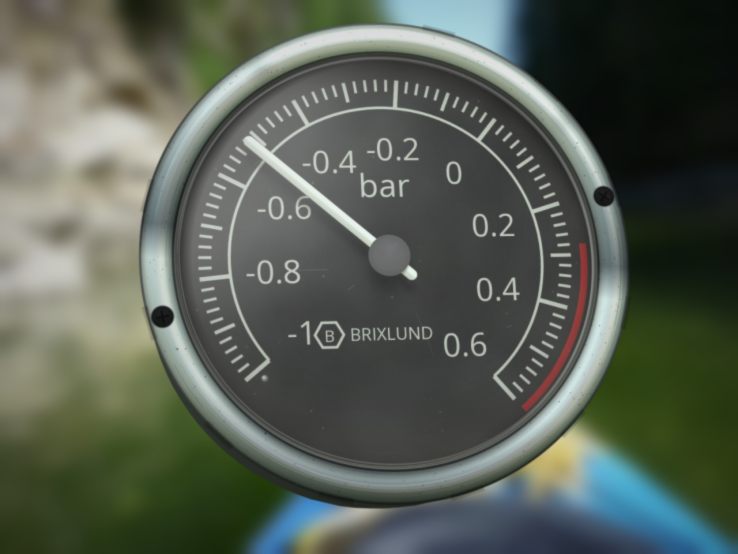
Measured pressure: -0.52 (bar)
